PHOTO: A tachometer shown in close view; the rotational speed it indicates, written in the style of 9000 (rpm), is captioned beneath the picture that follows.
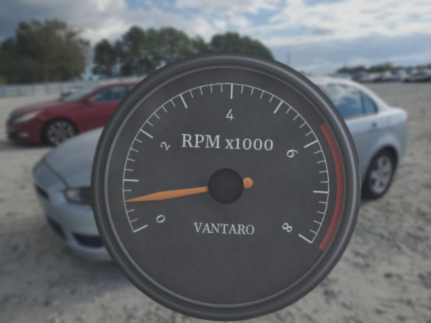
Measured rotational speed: 600 (rpm)
